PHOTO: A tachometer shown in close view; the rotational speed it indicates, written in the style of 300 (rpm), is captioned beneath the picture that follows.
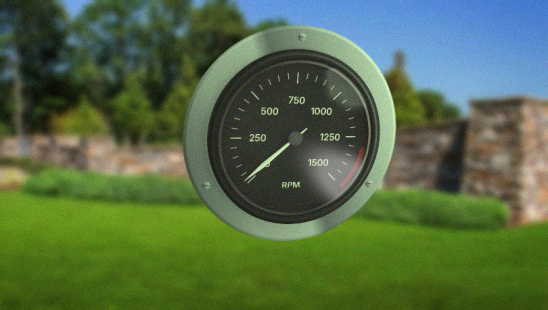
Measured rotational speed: 25 (rpm)
